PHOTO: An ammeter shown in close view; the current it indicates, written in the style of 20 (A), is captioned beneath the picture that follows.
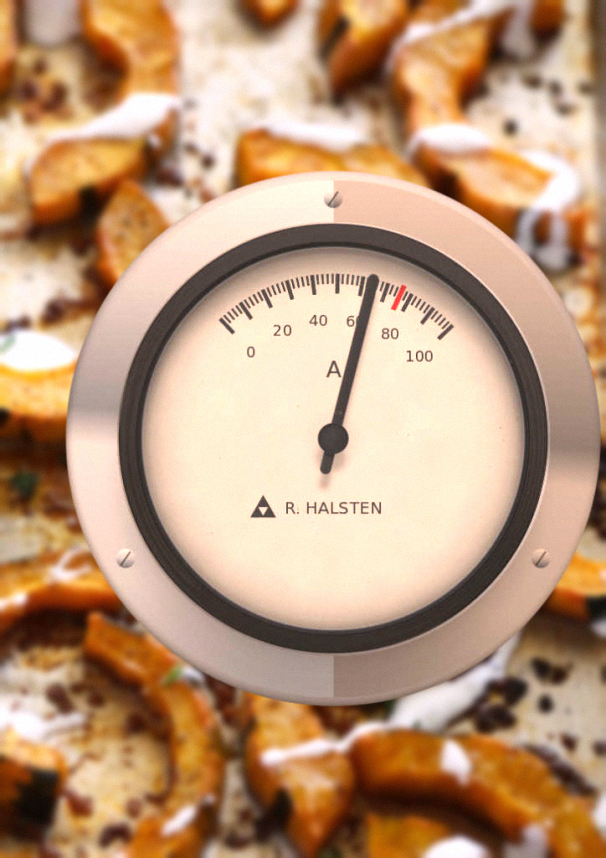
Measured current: 64 (A)
